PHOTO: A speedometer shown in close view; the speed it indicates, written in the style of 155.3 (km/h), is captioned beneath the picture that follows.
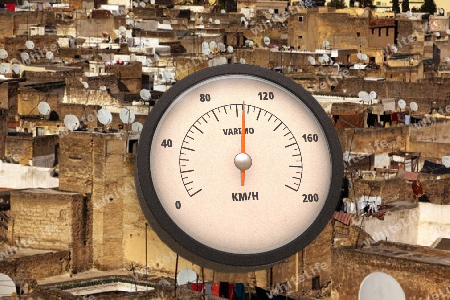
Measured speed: 105 (km/h)
